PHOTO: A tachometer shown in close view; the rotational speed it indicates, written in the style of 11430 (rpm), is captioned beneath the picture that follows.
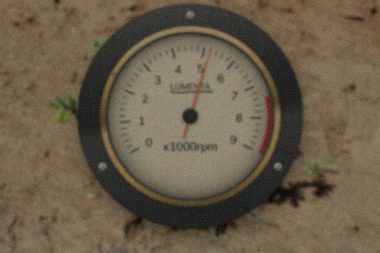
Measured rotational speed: 5200 (rpm)
